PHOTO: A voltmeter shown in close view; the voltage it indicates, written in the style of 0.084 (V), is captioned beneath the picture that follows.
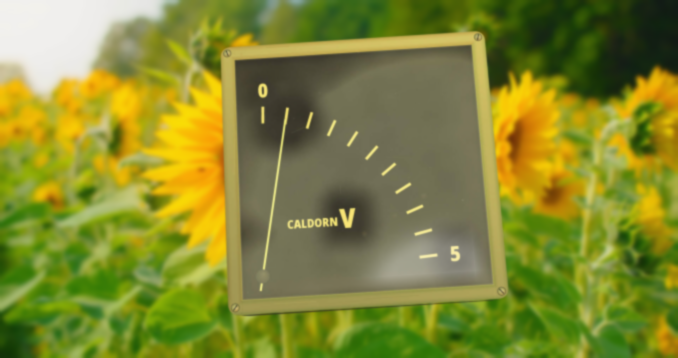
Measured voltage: 0.5 (V)
